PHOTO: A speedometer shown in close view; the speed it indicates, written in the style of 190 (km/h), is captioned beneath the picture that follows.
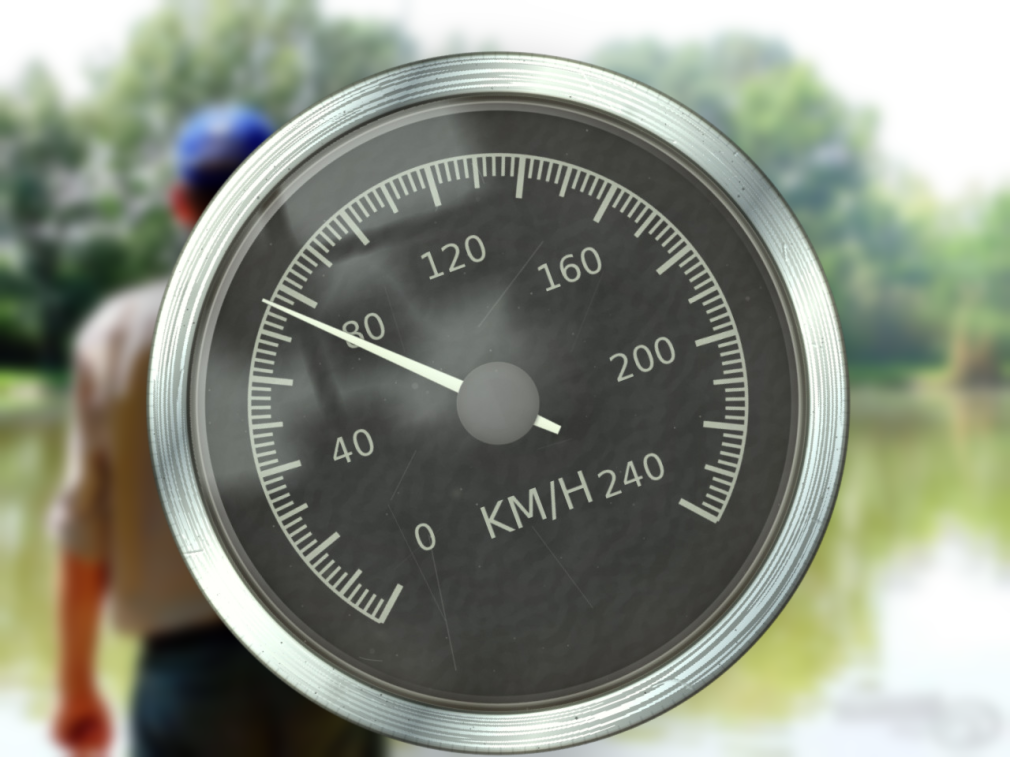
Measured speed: 76 (km/h)
